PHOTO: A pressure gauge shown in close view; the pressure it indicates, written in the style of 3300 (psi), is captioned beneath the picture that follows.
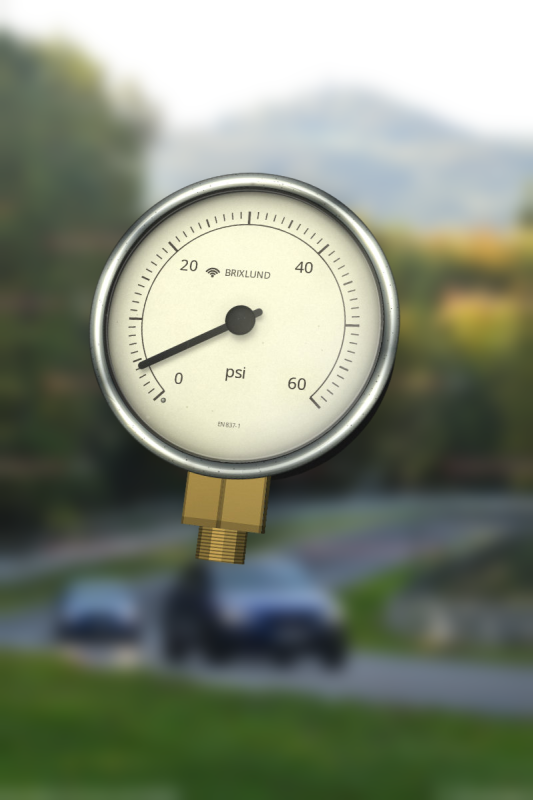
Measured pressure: 4 (psi)
